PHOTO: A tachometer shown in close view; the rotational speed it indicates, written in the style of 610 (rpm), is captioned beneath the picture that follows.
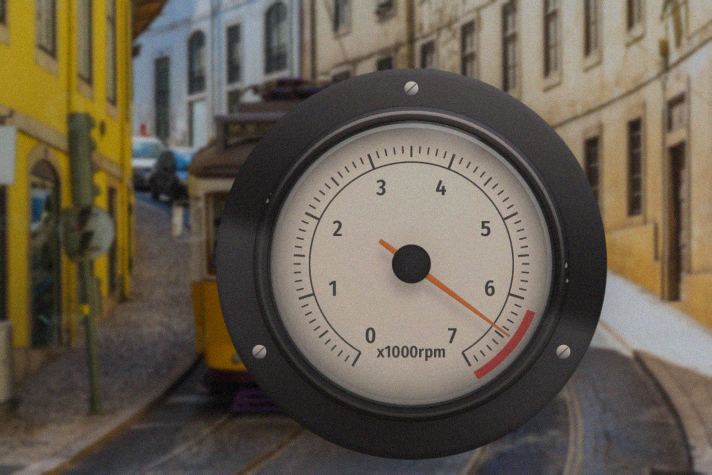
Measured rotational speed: 6450 (rpm)
